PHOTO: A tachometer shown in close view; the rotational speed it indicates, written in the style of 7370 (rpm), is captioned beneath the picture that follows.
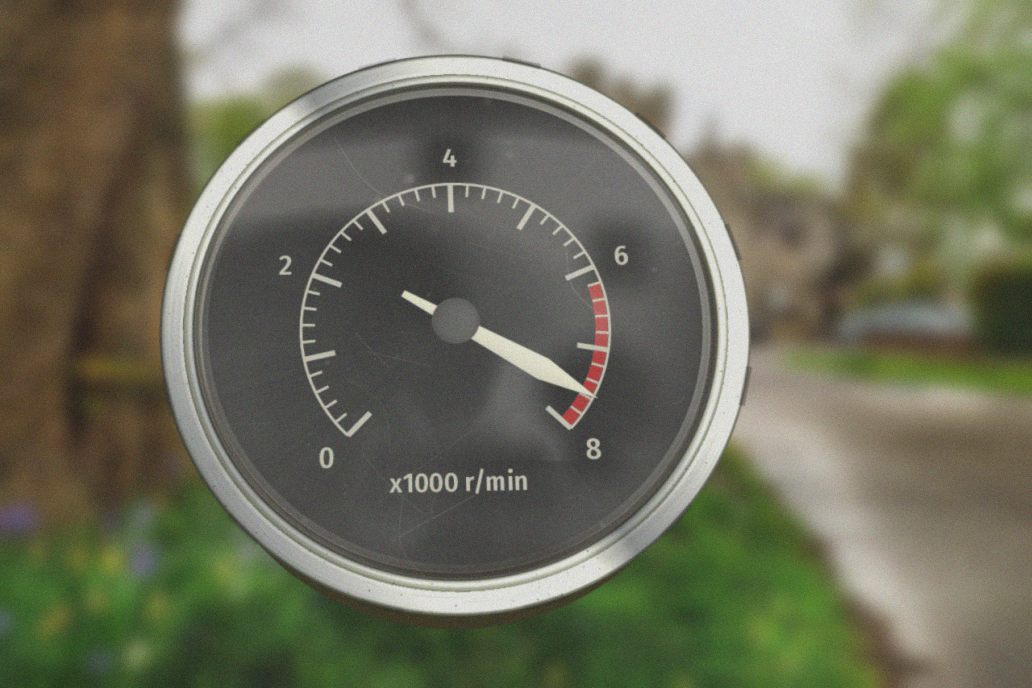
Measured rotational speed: 7600 (rpm)
